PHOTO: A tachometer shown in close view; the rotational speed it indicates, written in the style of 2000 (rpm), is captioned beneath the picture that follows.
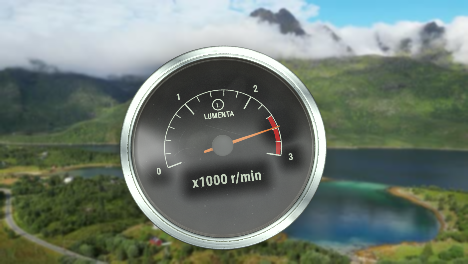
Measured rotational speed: 2600 (rpm)
